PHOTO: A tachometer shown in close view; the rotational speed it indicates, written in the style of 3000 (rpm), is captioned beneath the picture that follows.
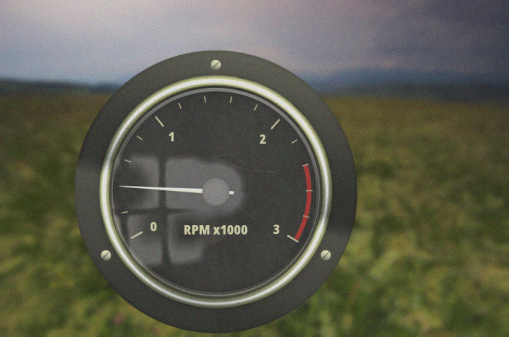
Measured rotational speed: 400 (rpm)
